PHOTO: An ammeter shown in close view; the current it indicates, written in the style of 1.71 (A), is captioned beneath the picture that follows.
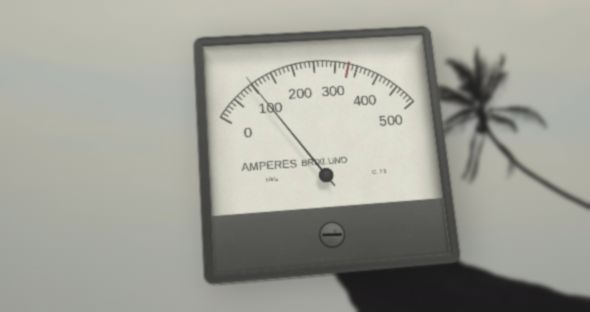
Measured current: 100 (A)
